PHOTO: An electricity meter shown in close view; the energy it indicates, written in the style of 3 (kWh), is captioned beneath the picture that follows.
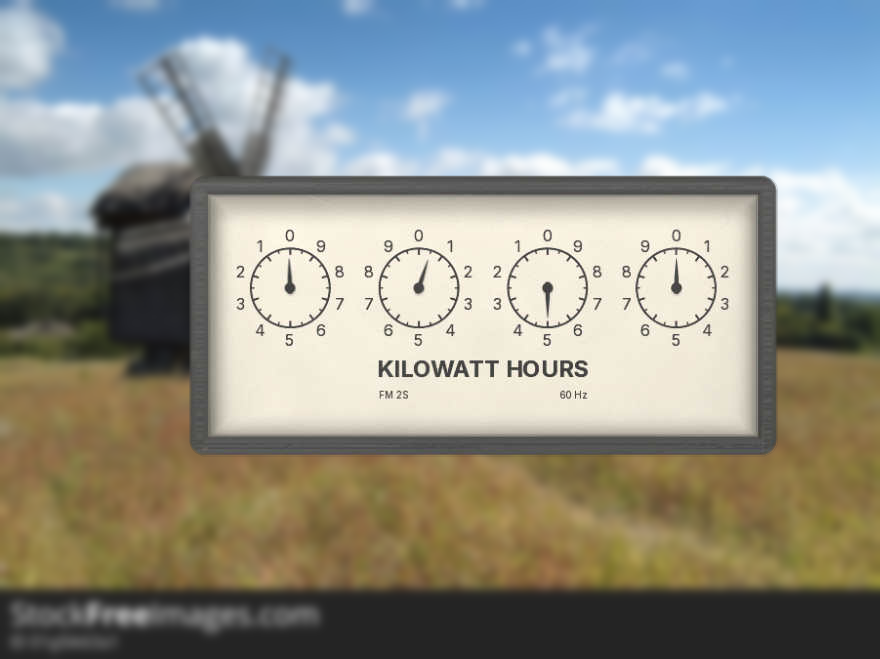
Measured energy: 50 (kWh)
